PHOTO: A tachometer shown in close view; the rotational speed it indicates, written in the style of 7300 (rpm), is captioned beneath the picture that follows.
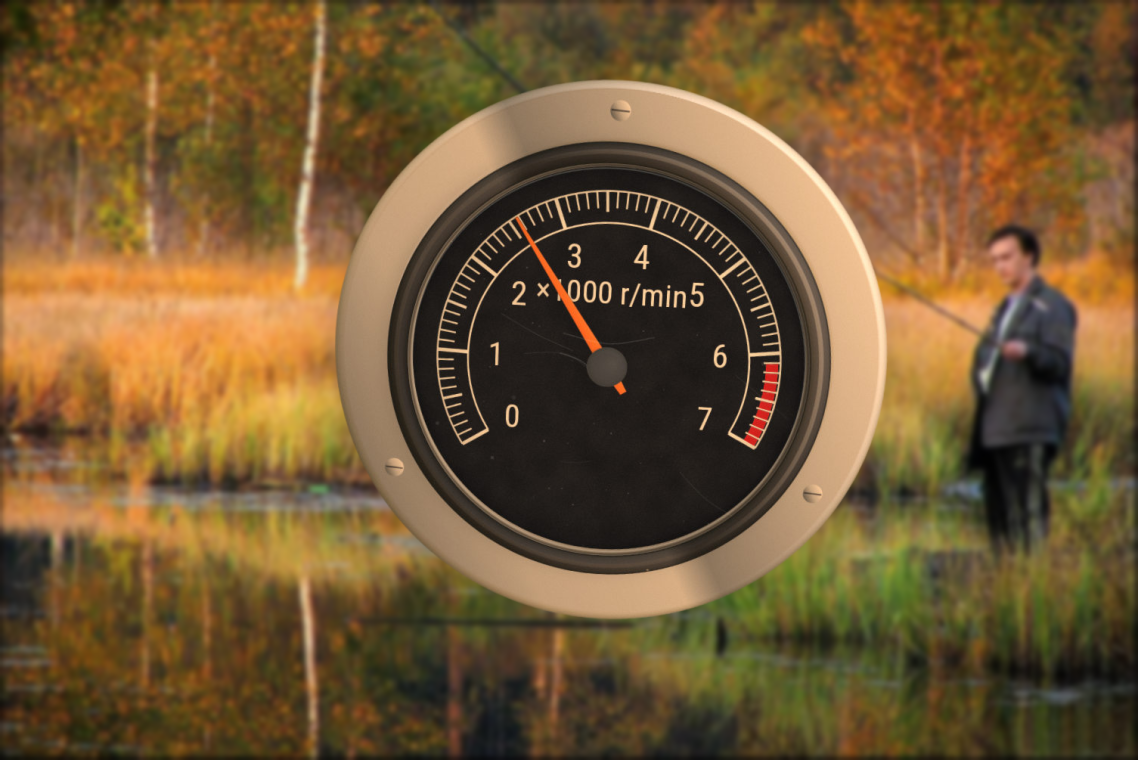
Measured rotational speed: 2600 (rpm)
